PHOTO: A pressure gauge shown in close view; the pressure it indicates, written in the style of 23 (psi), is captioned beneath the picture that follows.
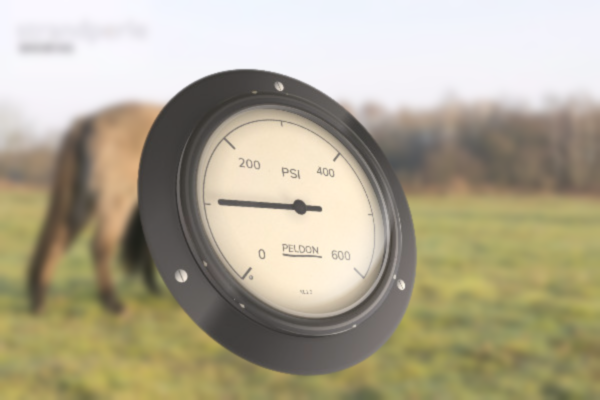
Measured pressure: 100 (psi)
